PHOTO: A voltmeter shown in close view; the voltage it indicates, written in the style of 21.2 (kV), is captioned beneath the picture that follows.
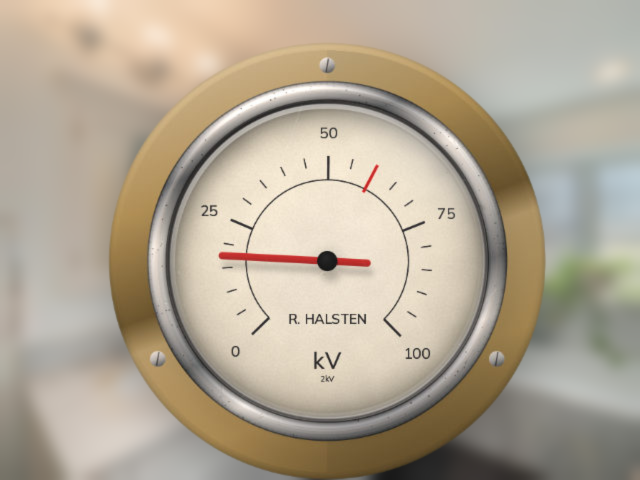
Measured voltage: 17.5 (kV)
